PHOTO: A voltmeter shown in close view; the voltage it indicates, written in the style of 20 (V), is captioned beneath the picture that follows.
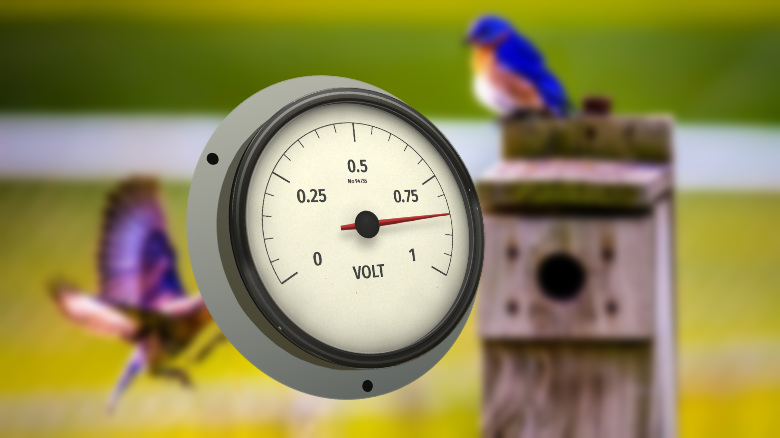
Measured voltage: 0.85 (V)
